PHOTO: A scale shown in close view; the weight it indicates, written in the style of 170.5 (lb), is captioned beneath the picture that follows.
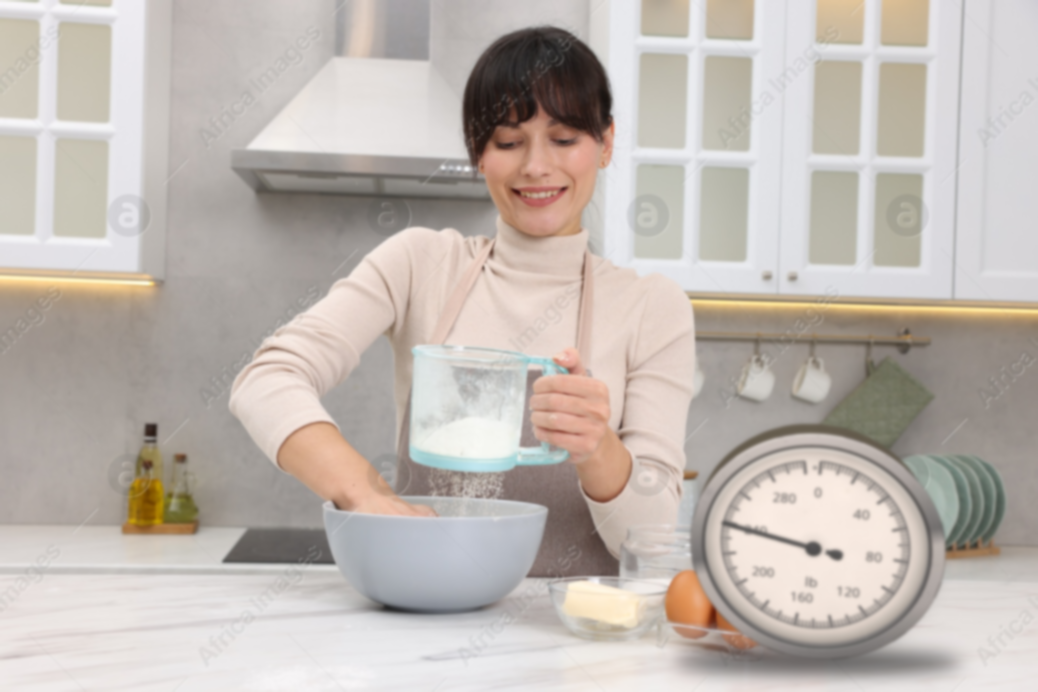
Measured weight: 240 (lb)
